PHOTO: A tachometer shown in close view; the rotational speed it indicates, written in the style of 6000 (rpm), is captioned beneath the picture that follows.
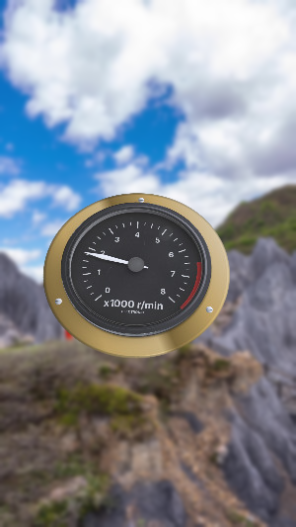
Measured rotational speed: 1750 (rpm)
